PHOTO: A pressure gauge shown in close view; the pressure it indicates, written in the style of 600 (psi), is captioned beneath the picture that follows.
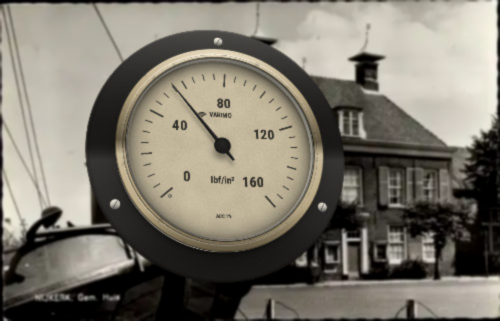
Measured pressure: 55 (psi)
